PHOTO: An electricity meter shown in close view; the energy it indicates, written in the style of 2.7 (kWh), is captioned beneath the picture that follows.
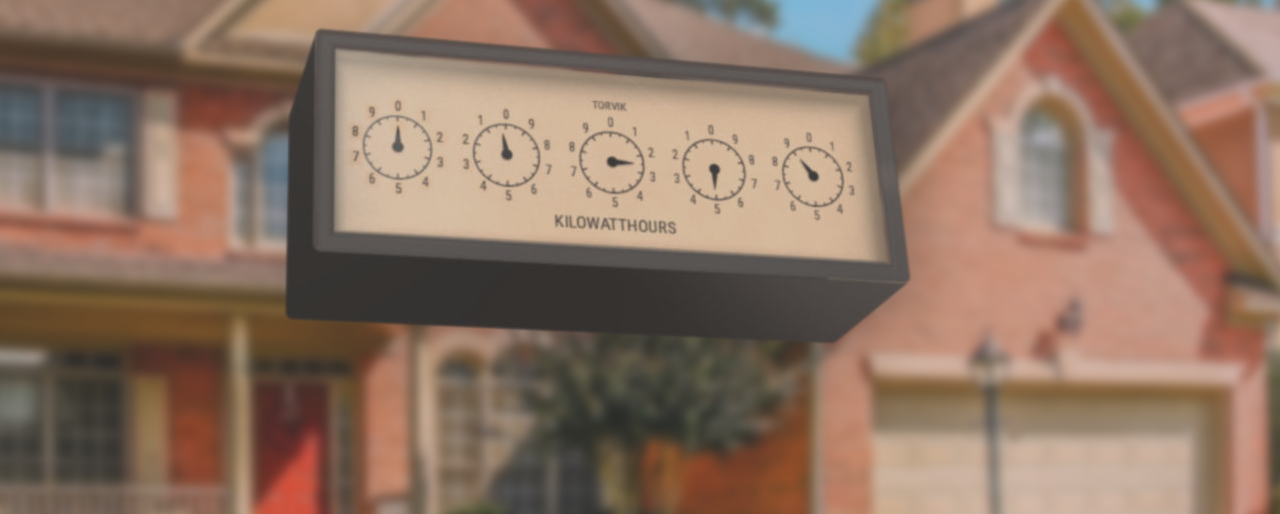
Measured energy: 249 (kWh)
